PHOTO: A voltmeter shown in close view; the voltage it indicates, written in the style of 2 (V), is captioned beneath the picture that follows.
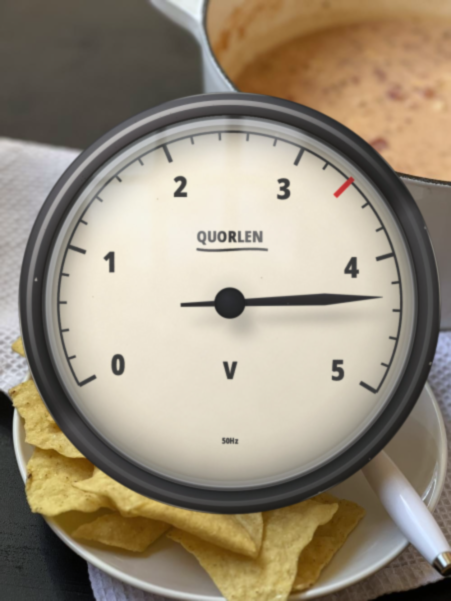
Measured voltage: 4.3 (V)
